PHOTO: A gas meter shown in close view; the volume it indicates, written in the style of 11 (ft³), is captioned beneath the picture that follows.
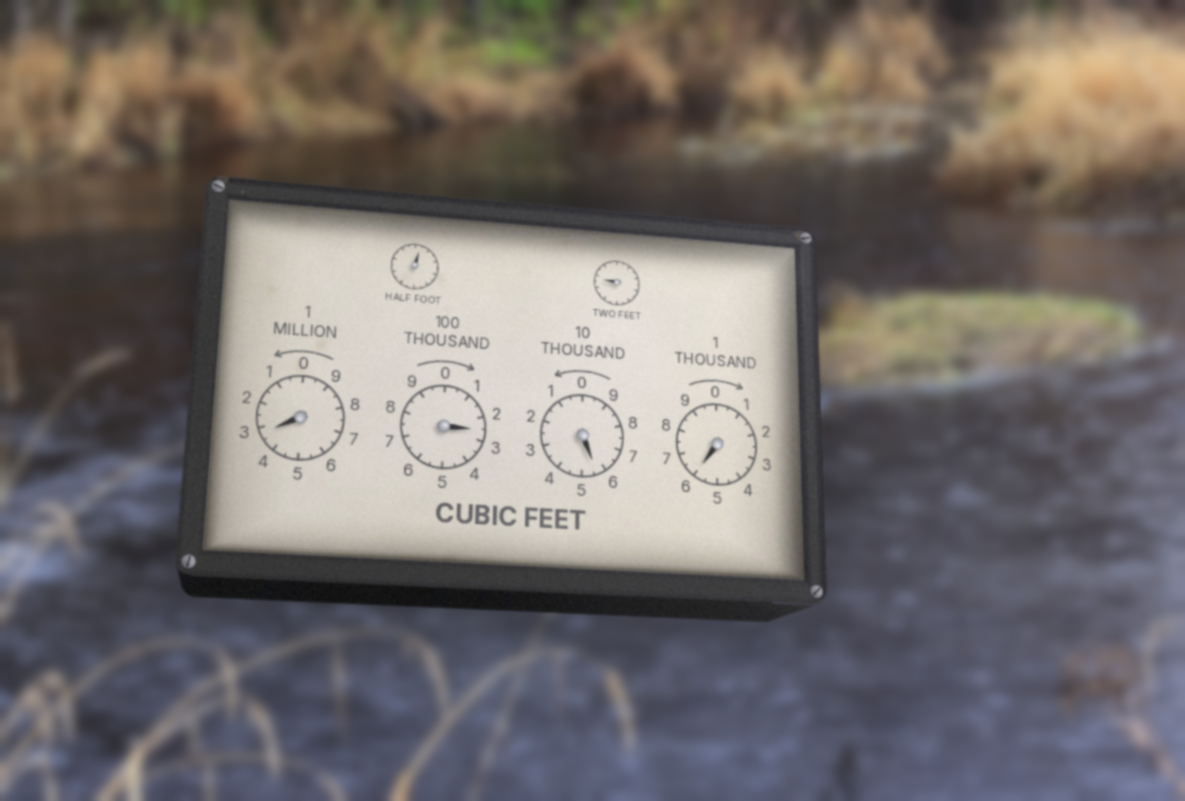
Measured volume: 325600 (ft³)
